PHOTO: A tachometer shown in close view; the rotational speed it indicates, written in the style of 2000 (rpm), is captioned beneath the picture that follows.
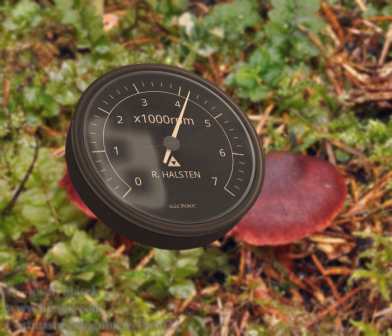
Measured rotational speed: 4200 (rpm)
